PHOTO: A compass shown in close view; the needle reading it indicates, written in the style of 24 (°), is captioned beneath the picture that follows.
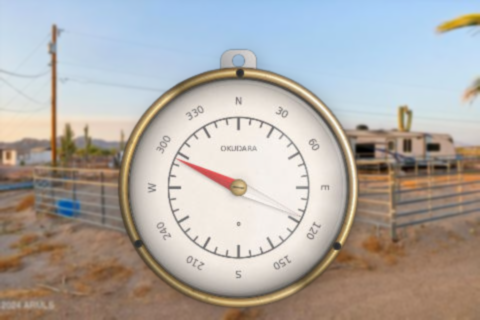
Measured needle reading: 295 (°)
